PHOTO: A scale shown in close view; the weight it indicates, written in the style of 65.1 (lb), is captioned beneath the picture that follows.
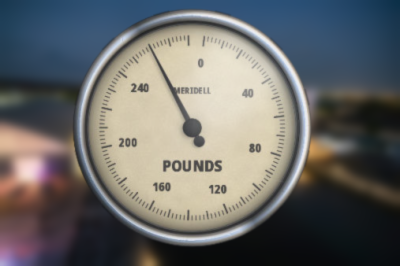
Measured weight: 260 (lb)
